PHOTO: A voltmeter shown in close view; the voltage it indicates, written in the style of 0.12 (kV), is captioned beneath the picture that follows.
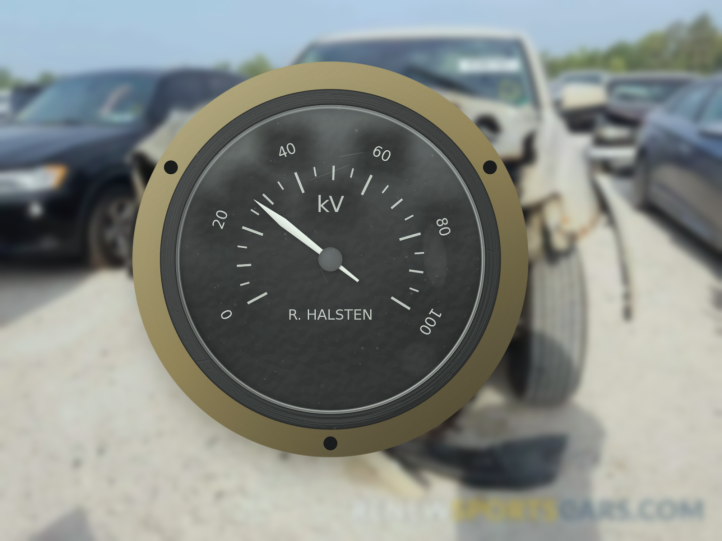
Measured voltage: 27.5 (kV)
